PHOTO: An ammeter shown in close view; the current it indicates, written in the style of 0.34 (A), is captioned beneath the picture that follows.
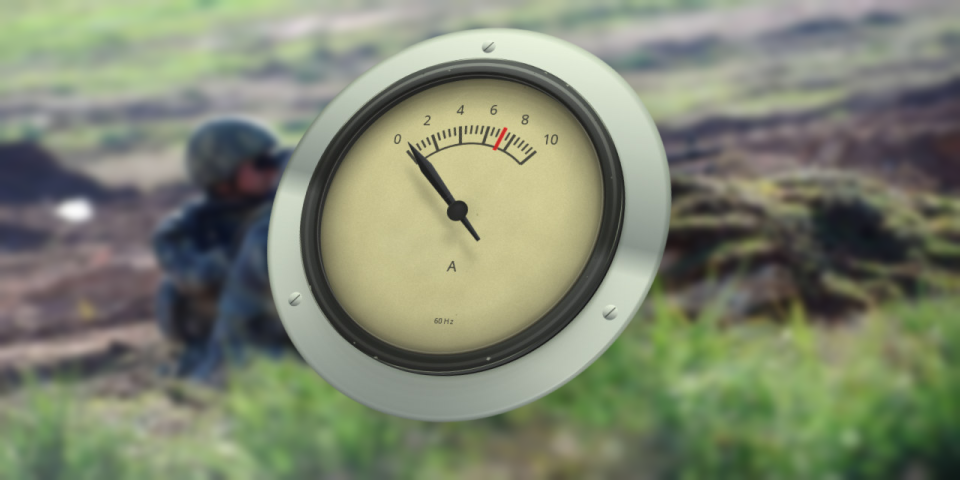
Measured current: 0.4 (A)
